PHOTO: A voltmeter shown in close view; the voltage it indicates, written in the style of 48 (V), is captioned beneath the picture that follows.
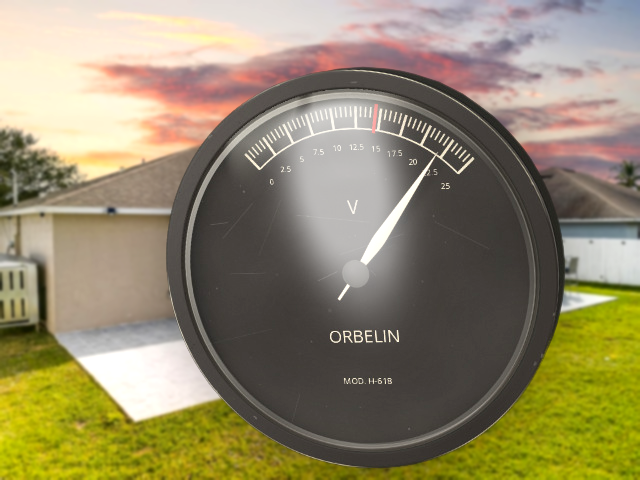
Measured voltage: 22 (V)
